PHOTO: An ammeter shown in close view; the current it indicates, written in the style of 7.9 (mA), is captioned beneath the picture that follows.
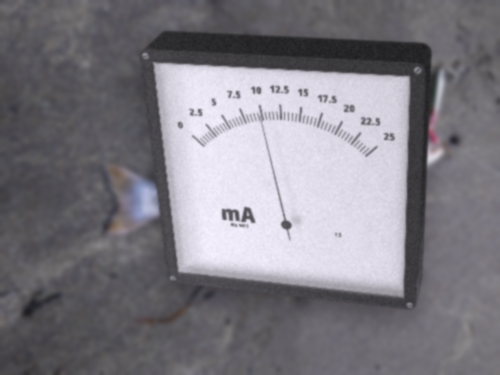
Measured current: 10 (mA)
